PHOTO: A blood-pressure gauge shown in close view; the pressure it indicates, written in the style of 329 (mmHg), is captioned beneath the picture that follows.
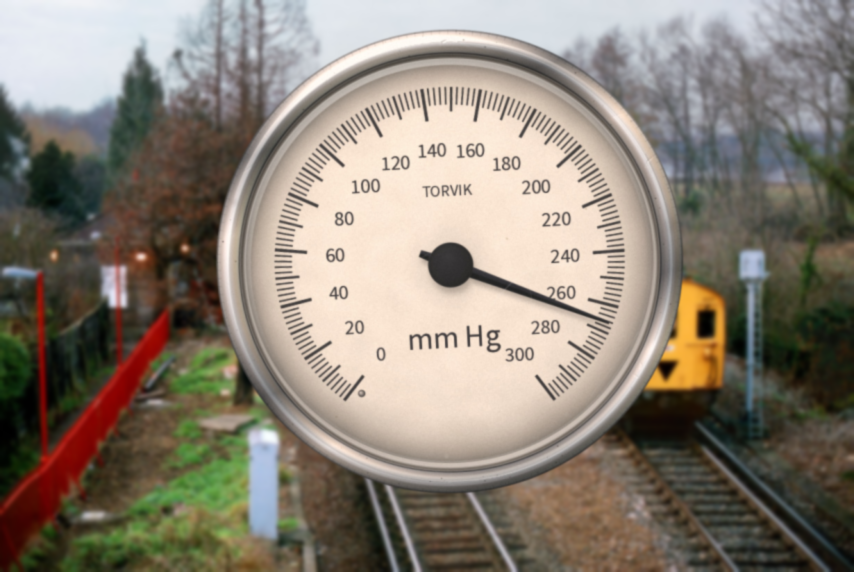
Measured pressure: 266 (mmHg)
